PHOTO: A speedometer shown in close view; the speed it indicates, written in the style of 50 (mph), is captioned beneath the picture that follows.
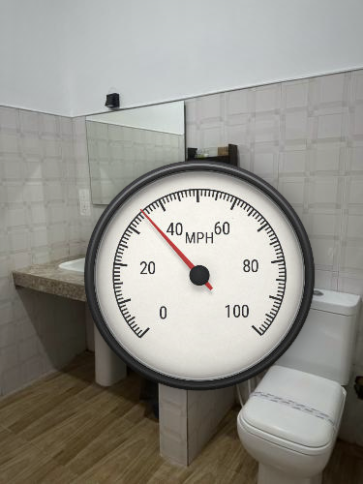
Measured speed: 35 (mph)
